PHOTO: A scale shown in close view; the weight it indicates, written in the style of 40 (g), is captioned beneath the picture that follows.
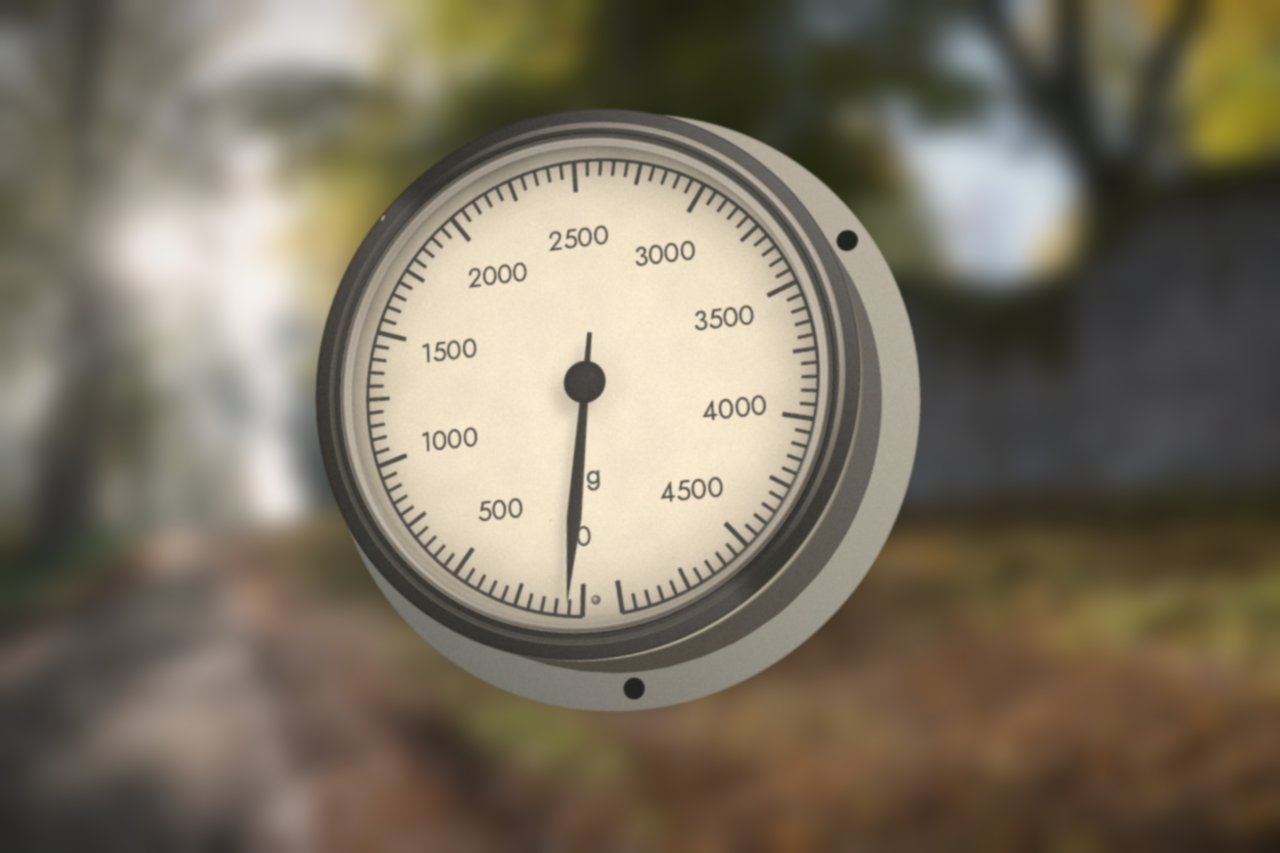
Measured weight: 50 (g)
